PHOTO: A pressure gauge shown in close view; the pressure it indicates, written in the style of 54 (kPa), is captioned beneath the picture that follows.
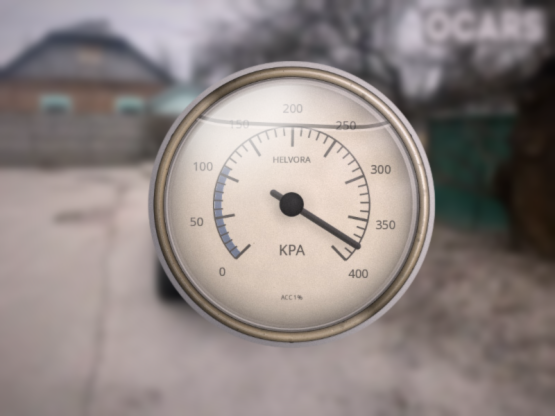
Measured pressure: 380 (kPa)
